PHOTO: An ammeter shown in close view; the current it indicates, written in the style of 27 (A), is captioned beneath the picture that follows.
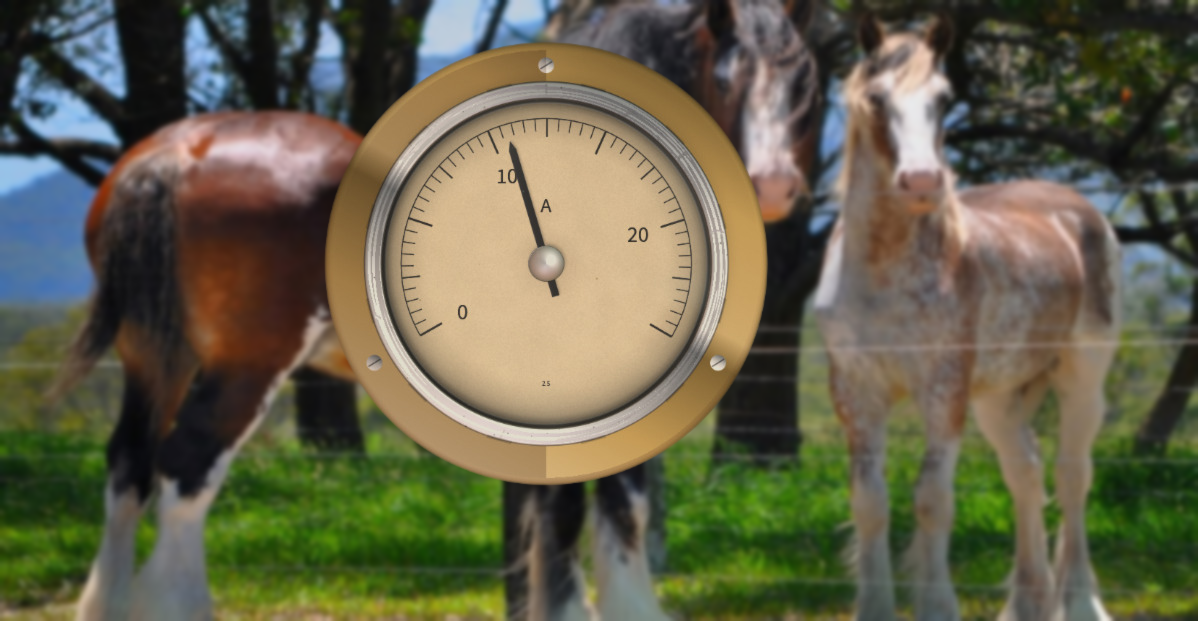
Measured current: 10.75 (A)
